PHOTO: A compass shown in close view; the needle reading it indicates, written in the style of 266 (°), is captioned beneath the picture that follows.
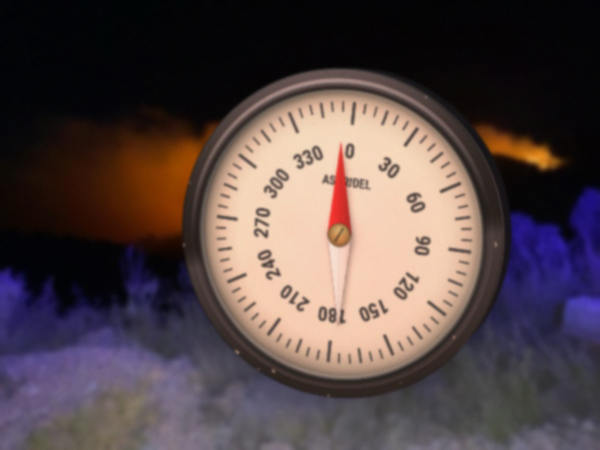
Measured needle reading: 355 (°)
